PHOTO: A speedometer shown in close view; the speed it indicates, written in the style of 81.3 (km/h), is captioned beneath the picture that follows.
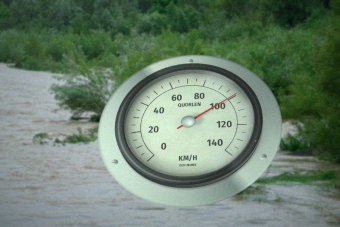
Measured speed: 100 (km/h)
